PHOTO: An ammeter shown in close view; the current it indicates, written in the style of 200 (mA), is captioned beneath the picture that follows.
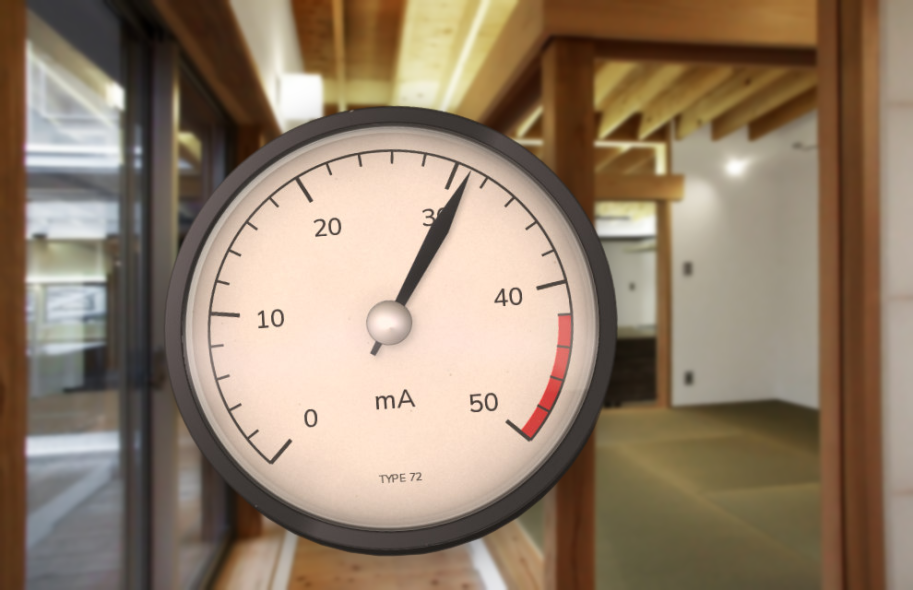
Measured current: 31 (mA)
